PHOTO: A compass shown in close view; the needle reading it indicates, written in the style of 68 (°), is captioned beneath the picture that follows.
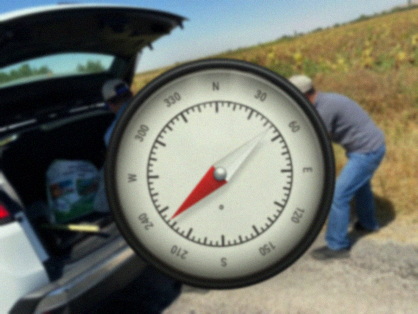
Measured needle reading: 230 (°)
